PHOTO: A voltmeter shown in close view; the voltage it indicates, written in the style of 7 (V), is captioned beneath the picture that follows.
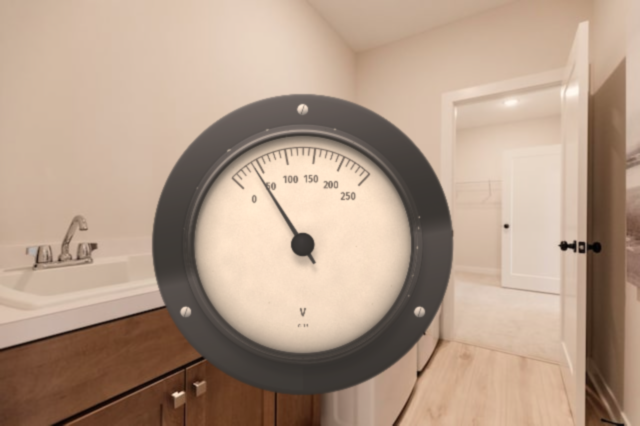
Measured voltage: 40 (V)
